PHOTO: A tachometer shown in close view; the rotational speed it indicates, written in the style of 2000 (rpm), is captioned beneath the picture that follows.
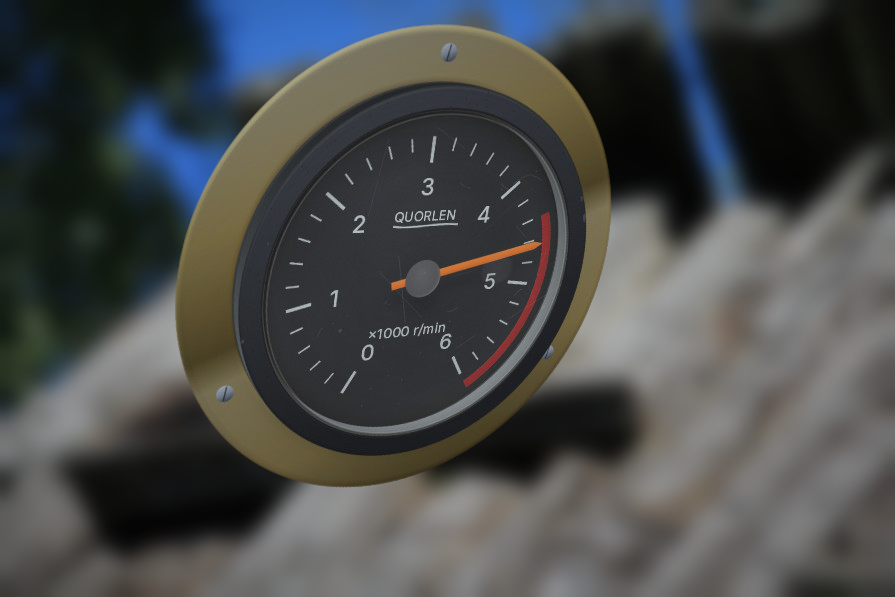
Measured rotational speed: 4600 (rpm)
